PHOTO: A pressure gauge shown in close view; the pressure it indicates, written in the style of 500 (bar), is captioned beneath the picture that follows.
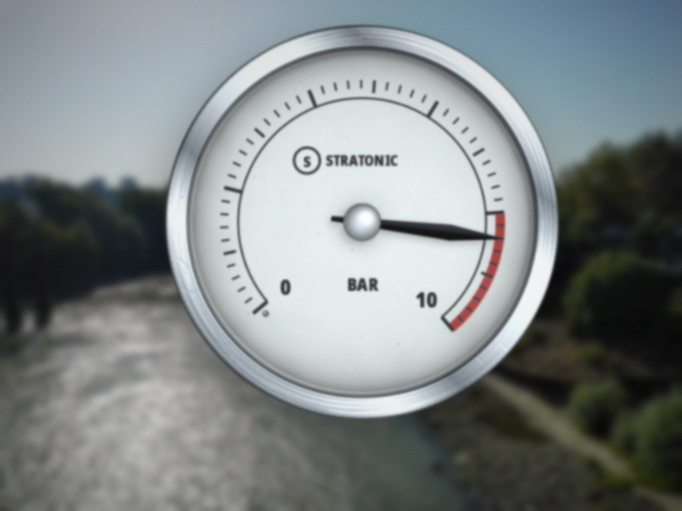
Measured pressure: 8.4 (bar)
